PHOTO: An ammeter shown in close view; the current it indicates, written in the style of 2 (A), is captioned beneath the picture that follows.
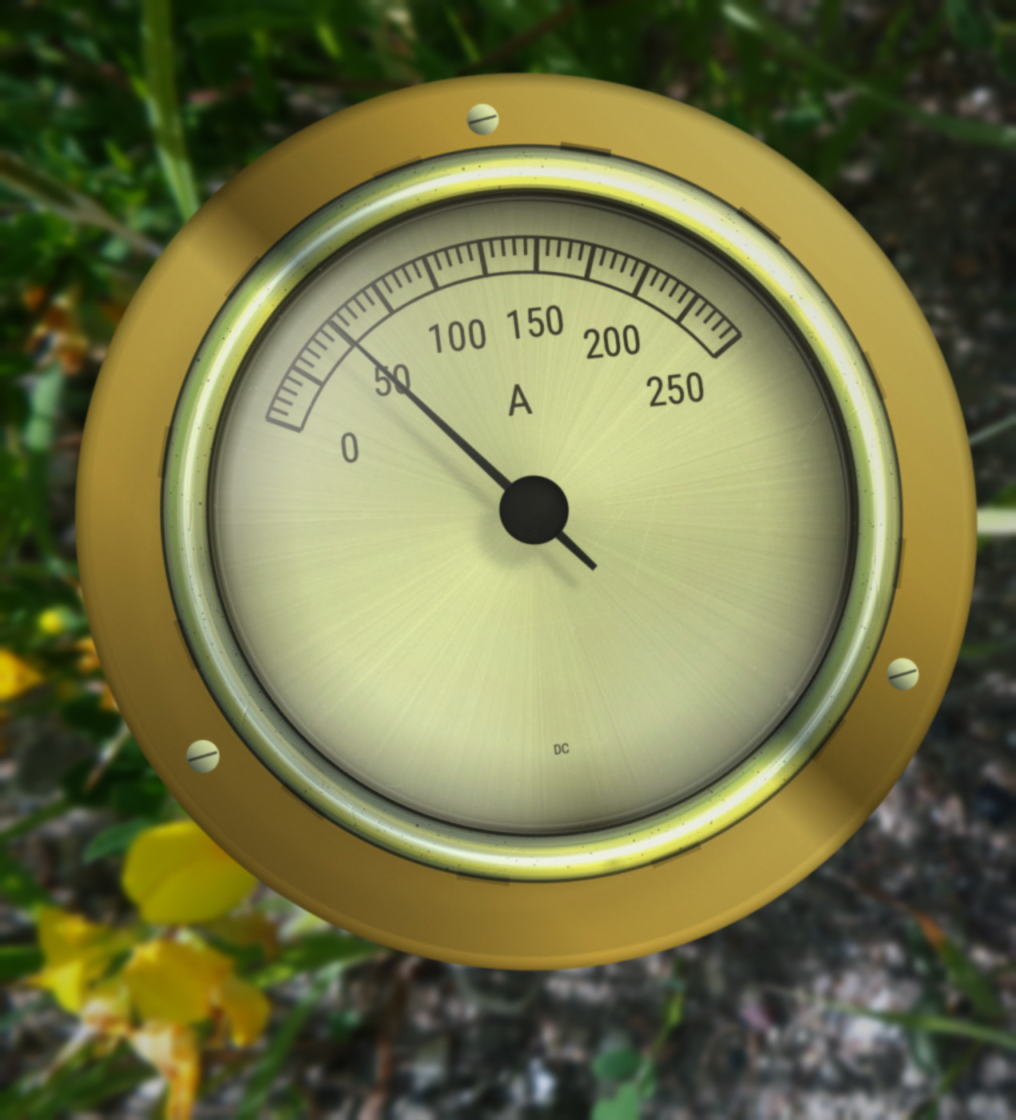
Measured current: 50 (A)
